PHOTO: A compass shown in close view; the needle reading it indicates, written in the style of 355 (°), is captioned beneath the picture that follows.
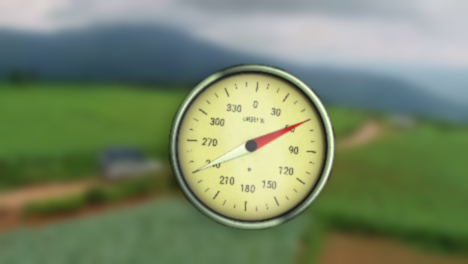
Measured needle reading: 60 (°)
